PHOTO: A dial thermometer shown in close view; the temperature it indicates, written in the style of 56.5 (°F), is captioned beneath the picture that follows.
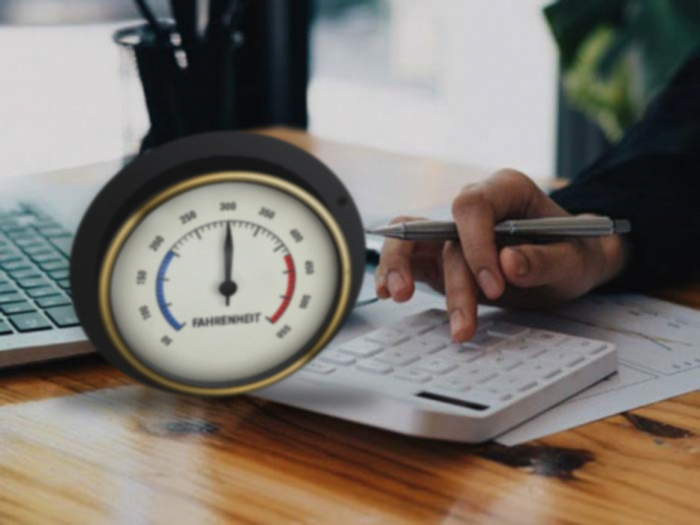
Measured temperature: 300 (°F)
